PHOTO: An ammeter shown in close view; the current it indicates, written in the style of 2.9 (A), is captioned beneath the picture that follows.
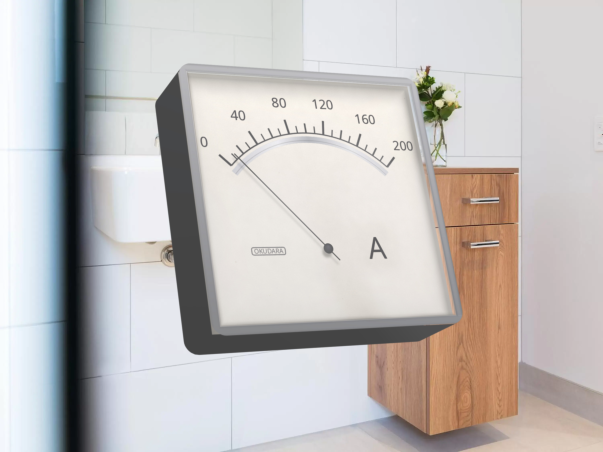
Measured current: 10 (A)
